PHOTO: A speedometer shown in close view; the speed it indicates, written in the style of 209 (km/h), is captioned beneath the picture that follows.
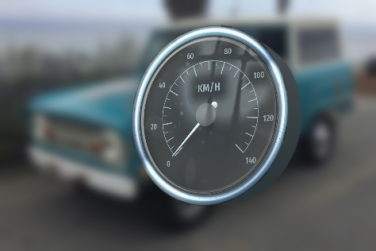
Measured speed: 0 (km/h)
